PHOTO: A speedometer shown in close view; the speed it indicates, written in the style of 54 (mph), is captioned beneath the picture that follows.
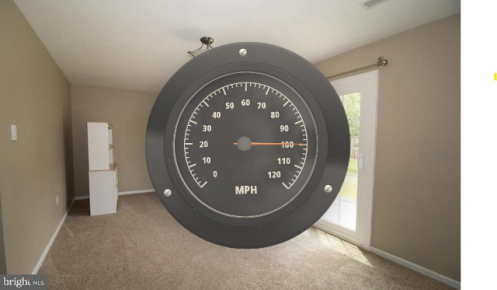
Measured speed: 100 (mph)
